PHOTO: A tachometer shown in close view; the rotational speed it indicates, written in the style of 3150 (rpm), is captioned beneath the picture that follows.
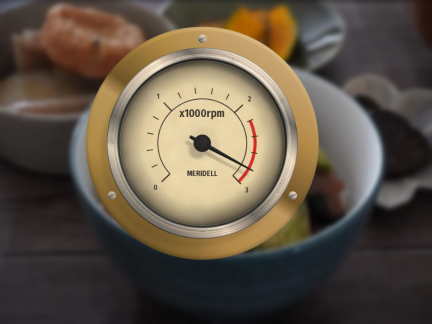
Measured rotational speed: 2800 (rpm)
